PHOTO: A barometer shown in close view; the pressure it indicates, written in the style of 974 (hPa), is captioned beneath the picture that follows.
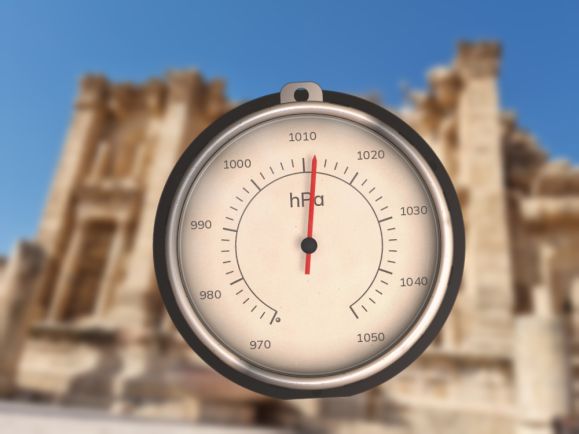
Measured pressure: 1012 (hPa)
